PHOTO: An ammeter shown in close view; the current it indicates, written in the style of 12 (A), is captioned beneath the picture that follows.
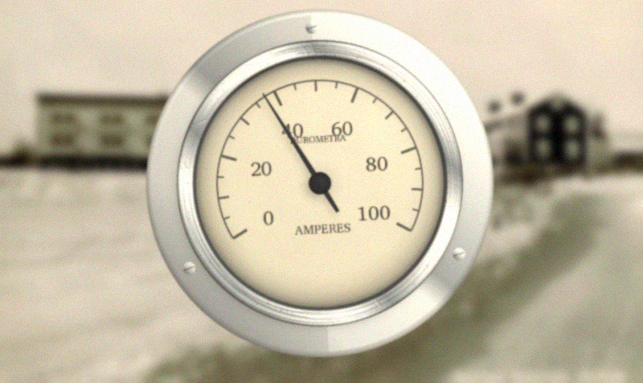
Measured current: 37.5 (A)
